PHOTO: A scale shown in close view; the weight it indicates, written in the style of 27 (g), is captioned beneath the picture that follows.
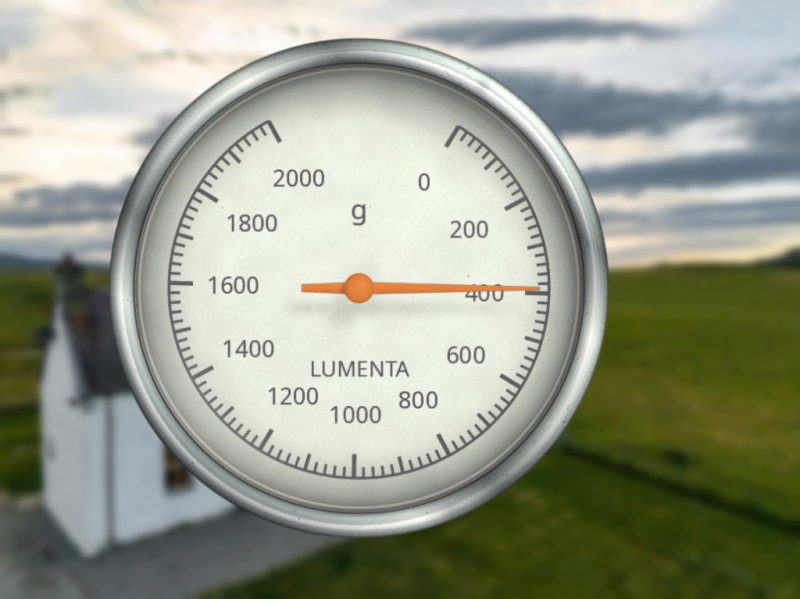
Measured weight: 390 (g)
